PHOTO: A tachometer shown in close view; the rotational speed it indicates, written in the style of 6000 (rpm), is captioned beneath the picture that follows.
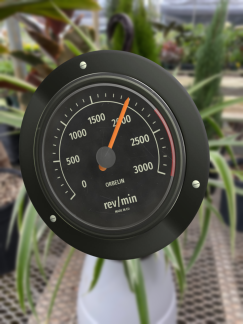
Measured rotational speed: 2000 (rpm)
